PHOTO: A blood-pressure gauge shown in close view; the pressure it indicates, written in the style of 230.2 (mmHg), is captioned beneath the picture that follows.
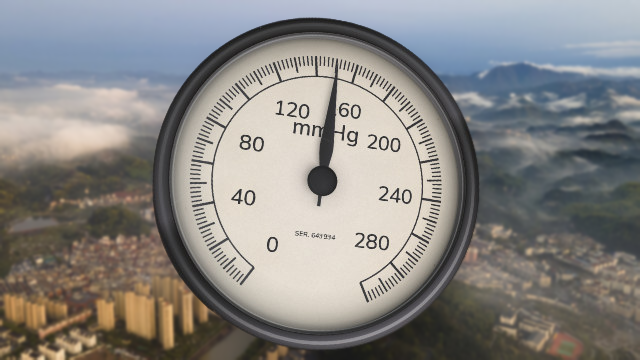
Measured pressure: 150 (mmHg)
